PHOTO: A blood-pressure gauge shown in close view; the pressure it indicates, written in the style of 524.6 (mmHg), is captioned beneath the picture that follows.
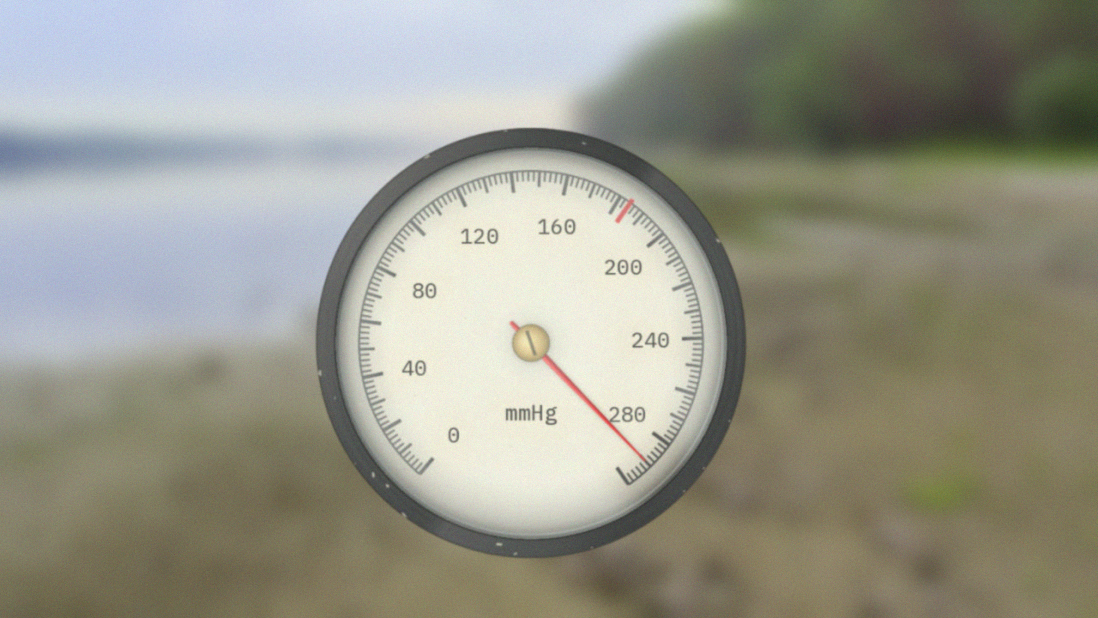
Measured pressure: 290 (mmHg)
